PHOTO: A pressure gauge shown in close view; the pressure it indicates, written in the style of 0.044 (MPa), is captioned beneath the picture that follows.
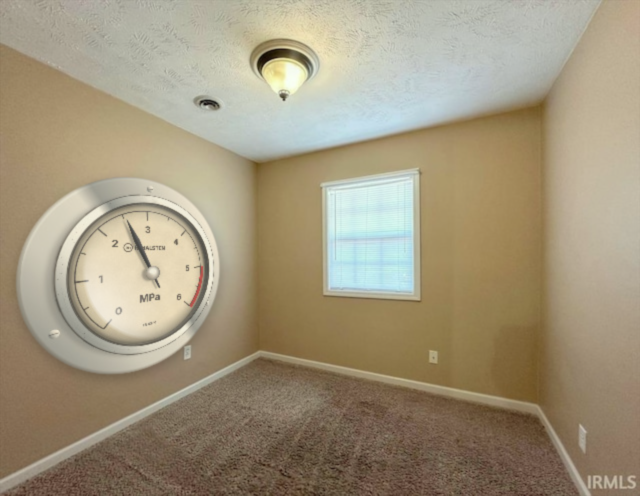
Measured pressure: 2.5 (MPa)
